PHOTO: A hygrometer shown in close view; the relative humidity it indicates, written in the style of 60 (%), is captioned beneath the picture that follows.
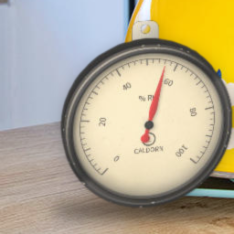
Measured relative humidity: 56 (%)
